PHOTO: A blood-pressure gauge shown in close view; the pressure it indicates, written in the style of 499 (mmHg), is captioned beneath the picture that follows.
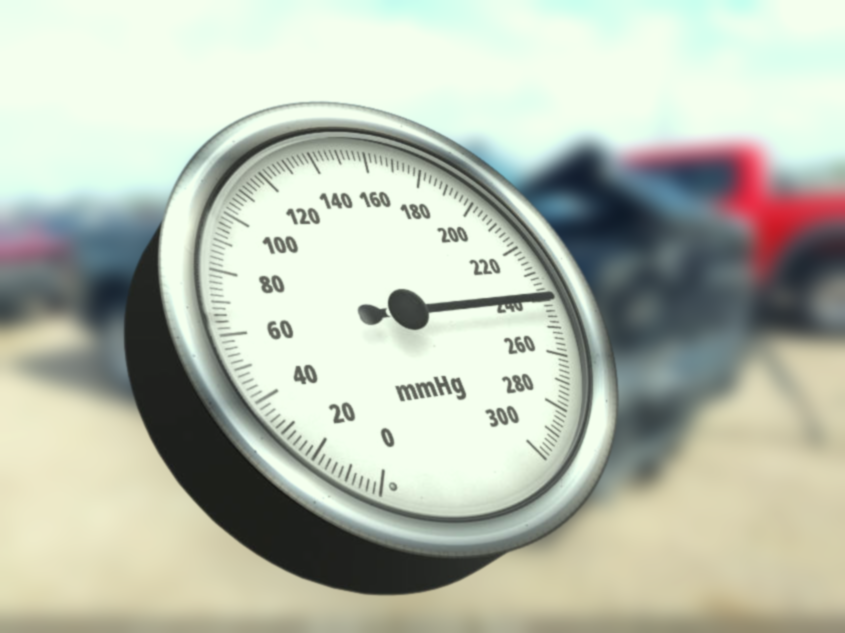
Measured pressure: 240 (mmHg)
